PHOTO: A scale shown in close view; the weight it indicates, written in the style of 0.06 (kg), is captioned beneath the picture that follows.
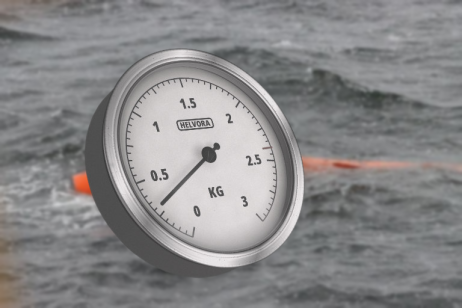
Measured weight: 0.3 (kg)
